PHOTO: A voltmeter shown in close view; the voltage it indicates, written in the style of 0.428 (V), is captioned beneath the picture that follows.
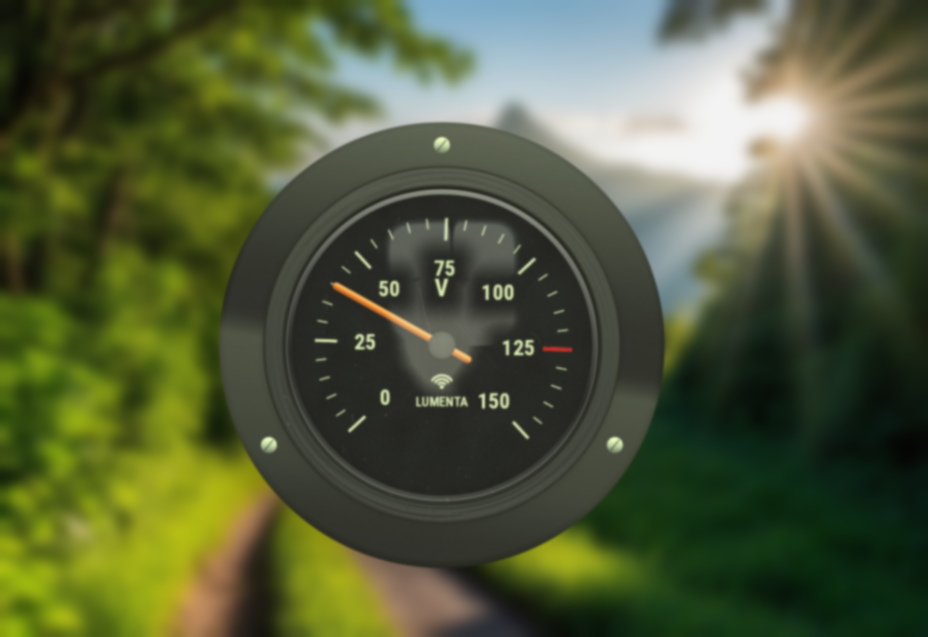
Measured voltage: 40 (V)
